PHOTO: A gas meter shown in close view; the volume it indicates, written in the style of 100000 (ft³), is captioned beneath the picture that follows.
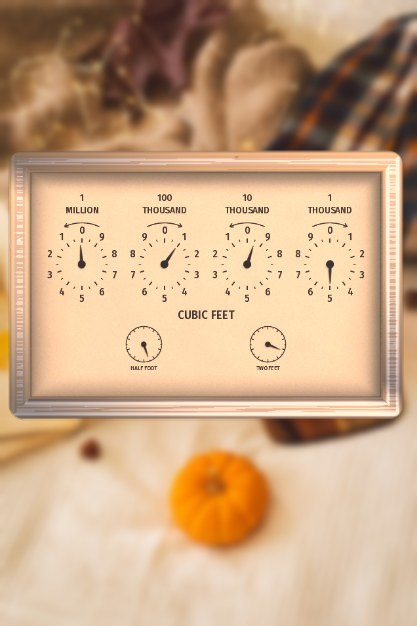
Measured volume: 9500 (ft³)
